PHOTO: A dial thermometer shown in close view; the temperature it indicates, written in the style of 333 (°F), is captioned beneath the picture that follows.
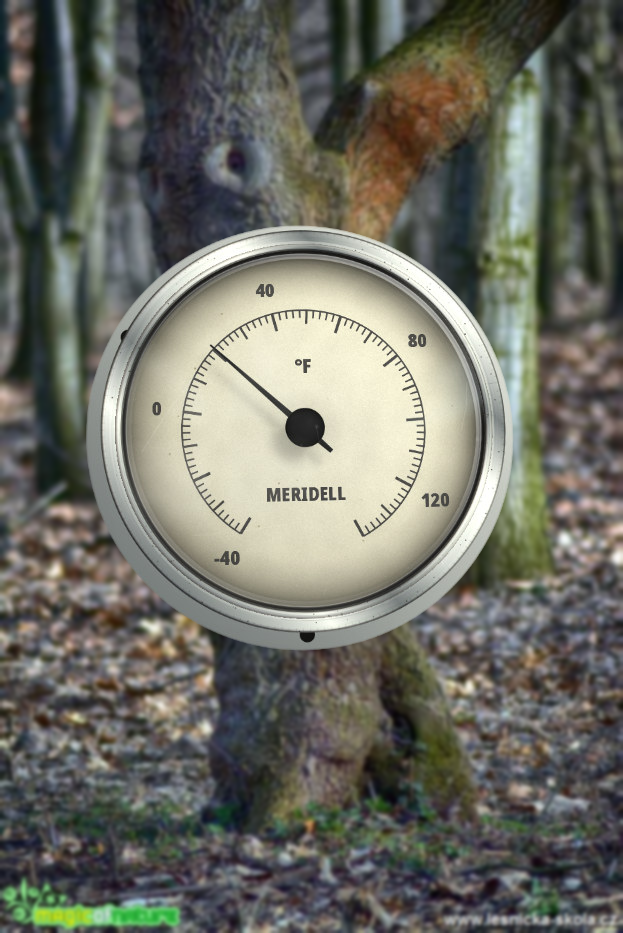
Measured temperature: 20 (°F)
